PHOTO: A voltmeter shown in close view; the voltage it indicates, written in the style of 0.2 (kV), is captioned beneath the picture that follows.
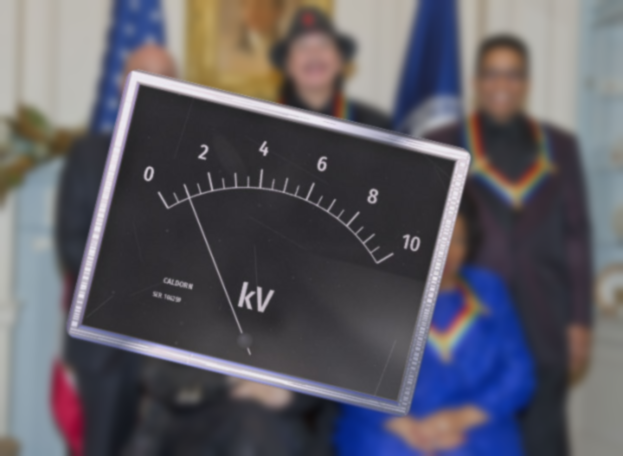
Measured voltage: 1 (kV)
